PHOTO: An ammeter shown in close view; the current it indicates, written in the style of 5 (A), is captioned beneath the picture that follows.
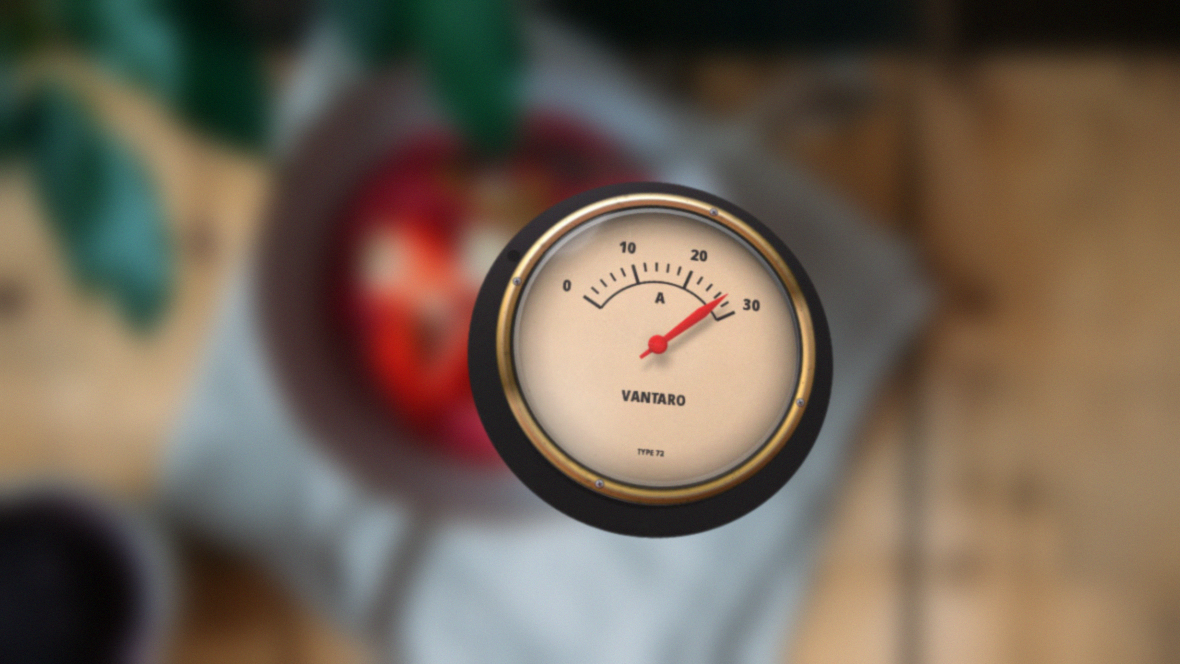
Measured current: 27 (A)
